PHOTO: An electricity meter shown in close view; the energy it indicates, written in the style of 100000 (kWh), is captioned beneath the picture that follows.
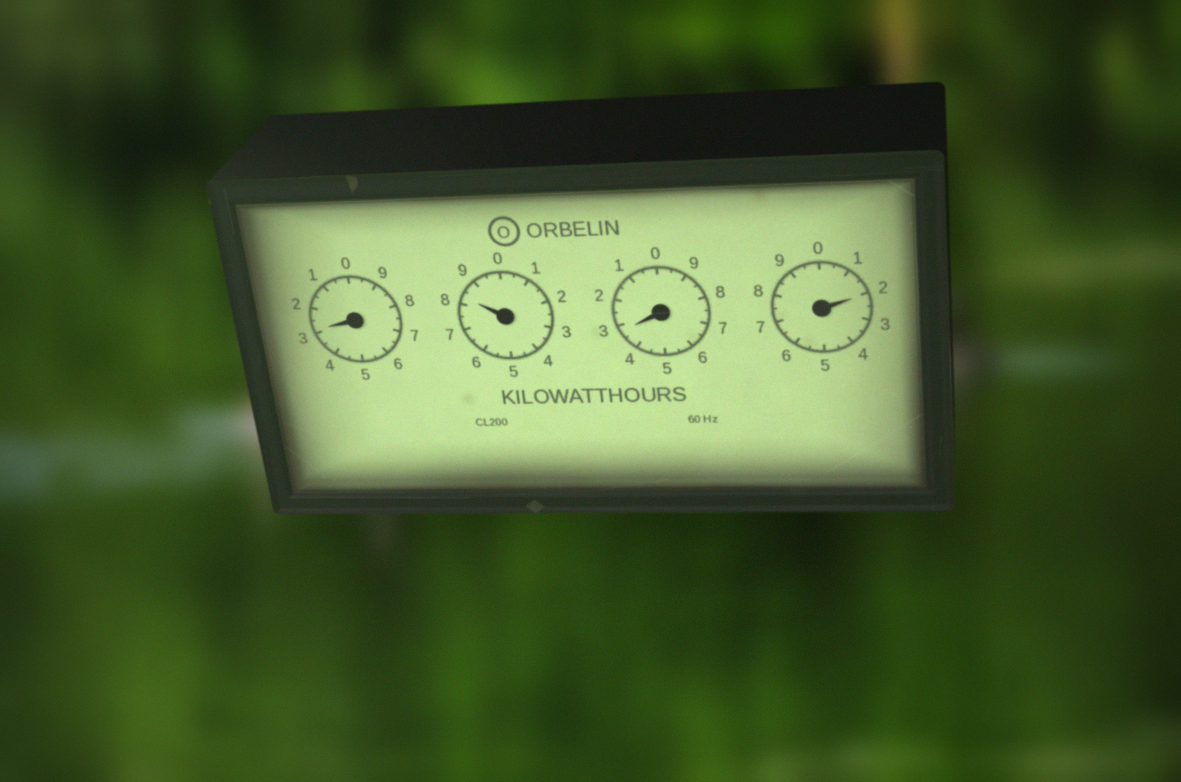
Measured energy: 2832 (kWh)
